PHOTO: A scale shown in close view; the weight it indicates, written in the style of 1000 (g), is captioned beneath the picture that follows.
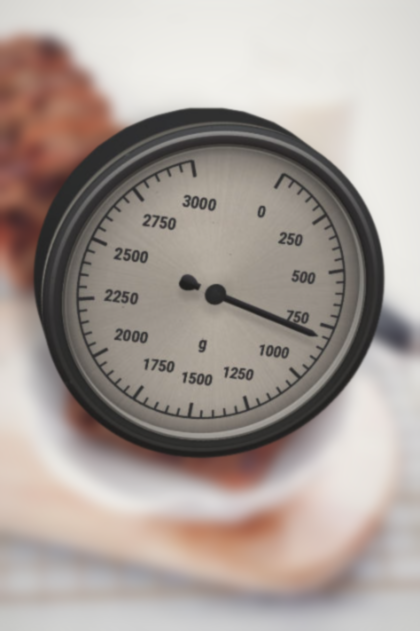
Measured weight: 800 (g)
